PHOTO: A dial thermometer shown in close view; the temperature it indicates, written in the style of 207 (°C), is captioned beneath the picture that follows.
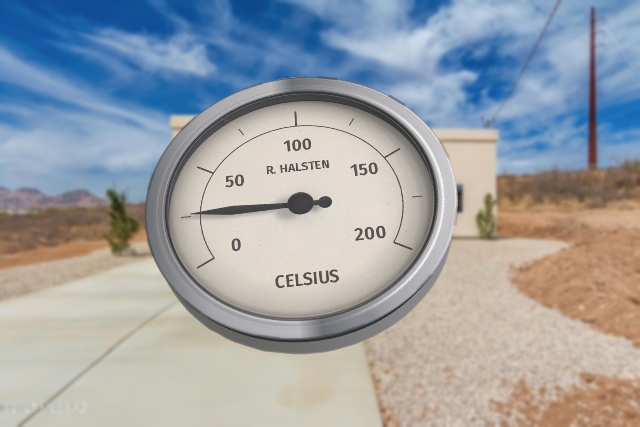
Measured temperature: 25 (°C)
